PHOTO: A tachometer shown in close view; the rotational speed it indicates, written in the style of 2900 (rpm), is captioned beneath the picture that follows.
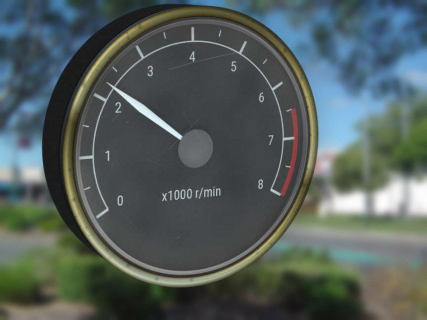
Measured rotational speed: 2250 (rpm)
